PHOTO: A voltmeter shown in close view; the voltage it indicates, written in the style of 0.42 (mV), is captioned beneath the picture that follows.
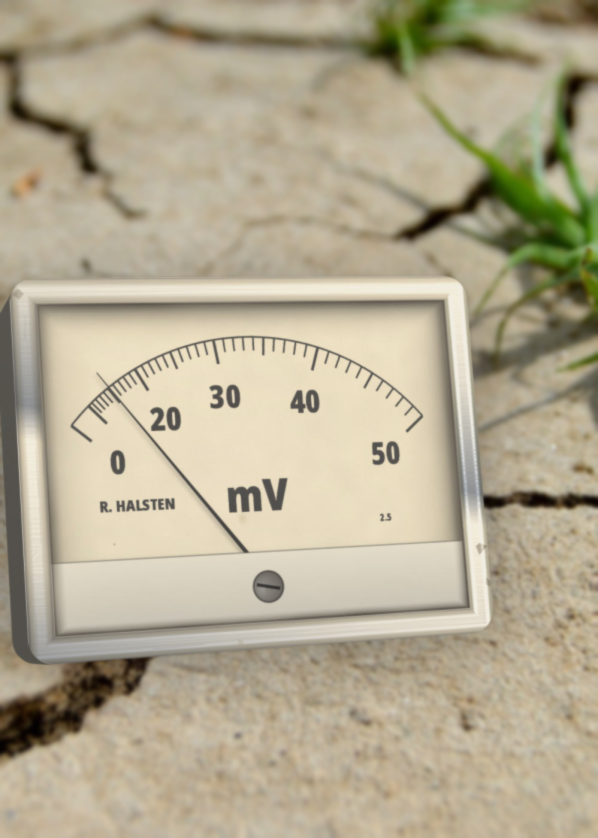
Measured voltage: 15 (mV)
